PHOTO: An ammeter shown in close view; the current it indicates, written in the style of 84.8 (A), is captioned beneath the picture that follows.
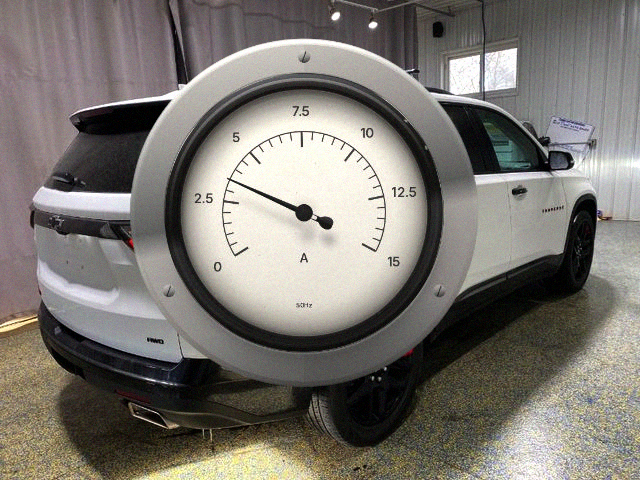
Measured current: 3.5 (A)
